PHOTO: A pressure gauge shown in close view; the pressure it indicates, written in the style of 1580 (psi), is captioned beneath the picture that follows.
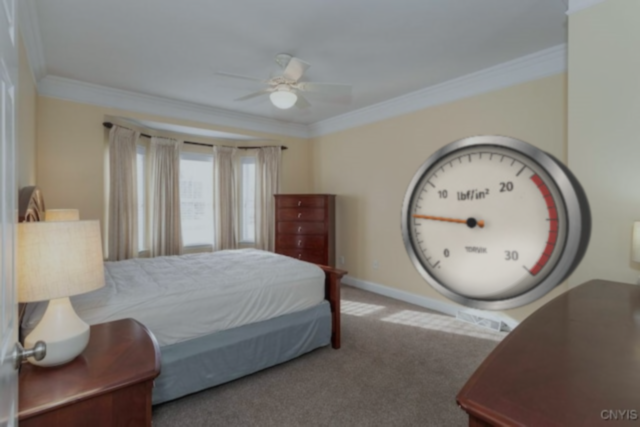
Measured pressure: 6 (psi)
